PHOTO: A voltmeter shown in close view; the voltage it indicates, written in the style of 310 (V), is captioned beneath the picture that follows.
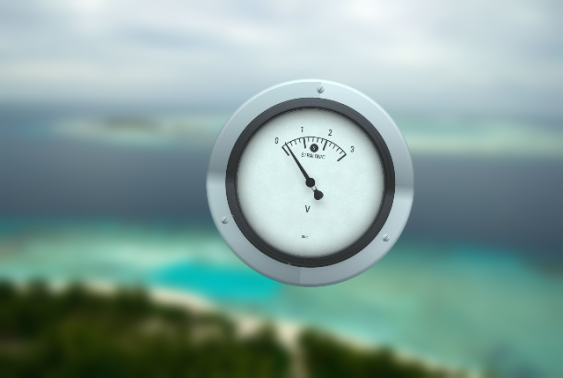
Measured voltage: 0.2 (V)
